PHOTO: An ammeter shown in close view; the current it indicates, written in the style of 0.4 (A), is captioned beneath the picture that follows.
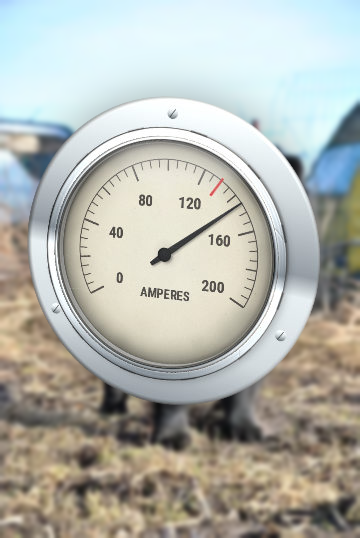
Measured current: 145 (A)
